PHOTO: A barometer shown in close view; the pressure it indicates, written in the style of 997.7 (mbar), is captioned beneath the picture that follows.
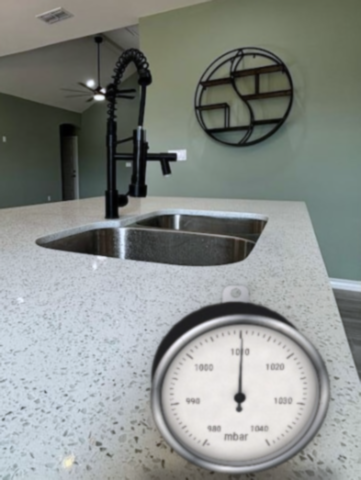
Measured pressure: 1010 (mbar)
